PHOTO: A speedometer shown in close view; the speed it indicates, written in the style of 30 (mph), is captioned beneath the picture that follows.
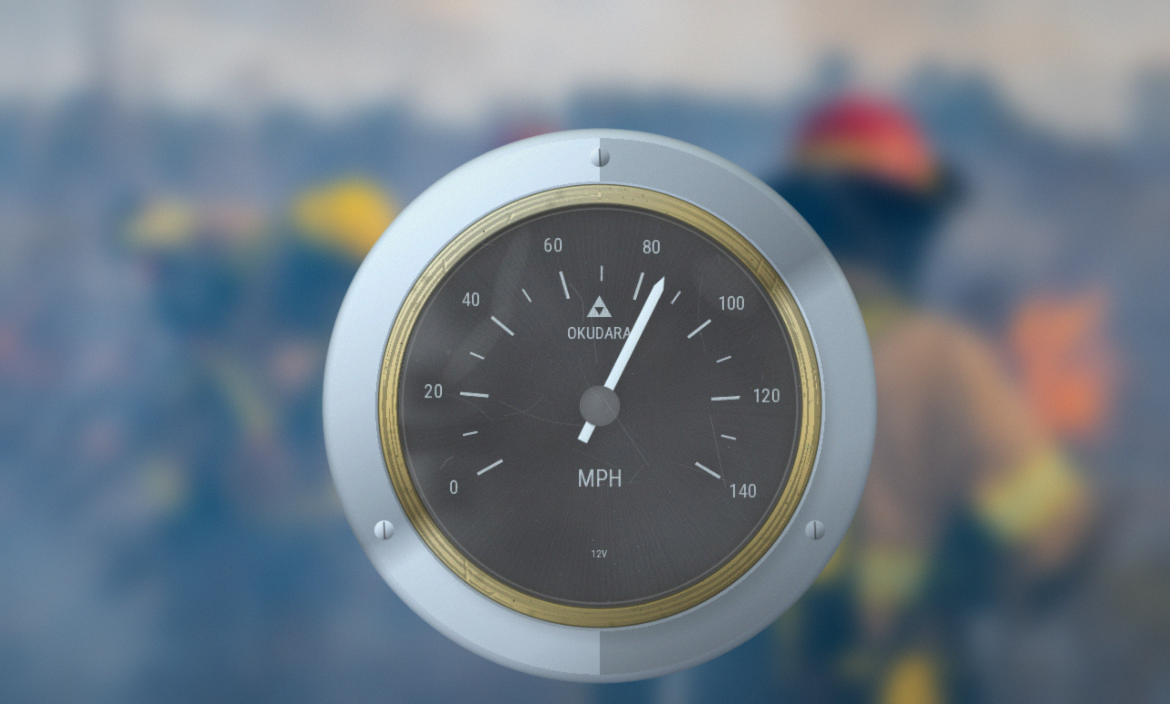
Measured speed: 85 (mph)
